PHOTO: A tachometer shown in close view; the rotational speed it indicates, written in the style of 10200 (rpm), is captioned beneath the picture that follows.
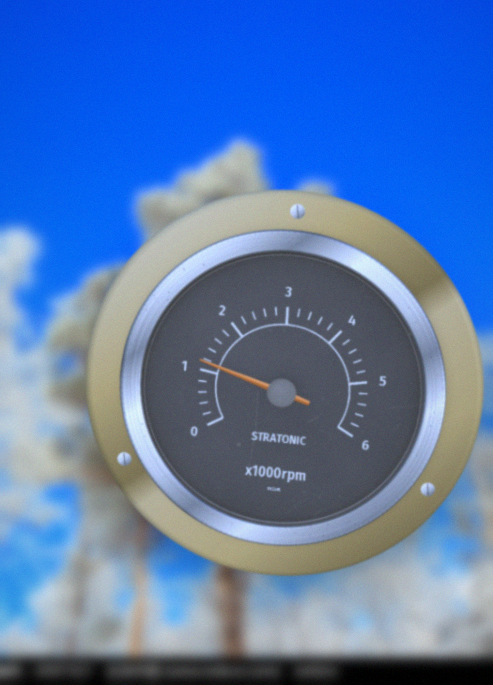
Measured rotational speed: 1200 (rpm)
